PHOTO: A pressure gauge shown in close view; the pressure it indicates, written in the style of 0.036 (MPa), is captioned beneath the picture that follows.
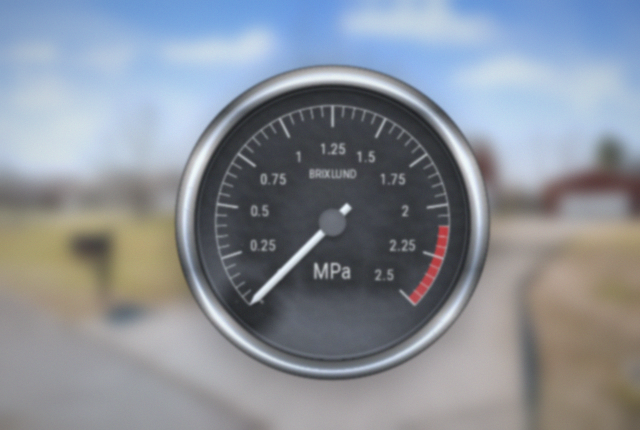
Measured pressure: 0 (MPa)
